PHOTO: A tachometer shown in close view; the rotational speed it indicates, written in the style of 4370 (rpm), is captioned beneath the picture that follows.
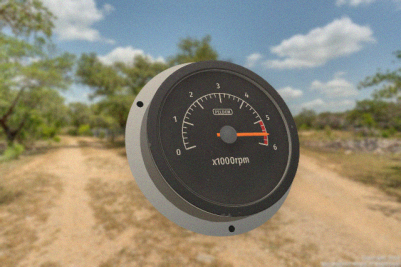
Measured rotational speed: 5600 (rpm)
